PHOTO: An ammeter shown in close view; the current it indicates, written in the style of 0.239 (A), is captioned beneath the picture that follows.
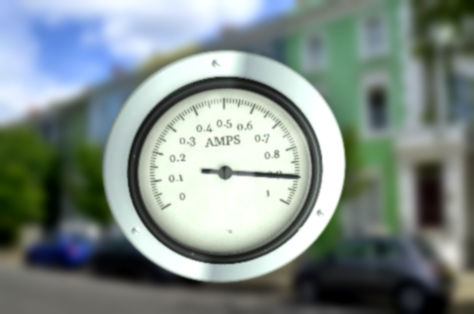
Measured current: 0.9 (A)
